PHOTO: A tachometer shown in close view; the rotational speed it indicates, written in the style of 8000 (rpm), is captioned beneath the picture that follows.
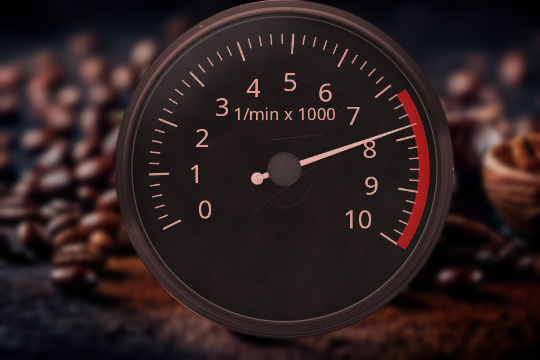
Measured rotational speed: 7800 (rpm)
